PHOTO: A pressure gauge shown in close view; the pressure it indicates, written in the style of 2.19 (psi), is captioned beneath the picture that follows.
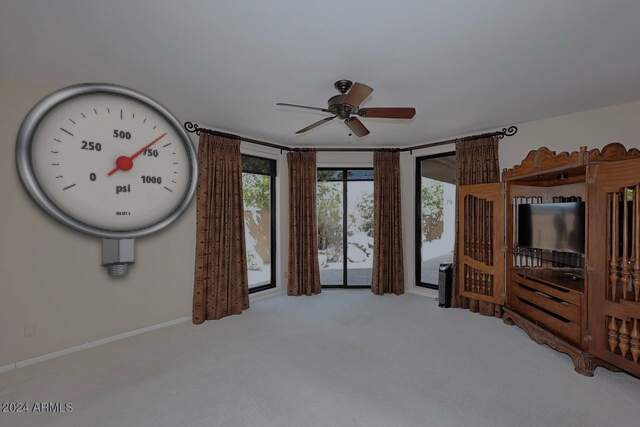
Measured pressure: 700 (psi)
